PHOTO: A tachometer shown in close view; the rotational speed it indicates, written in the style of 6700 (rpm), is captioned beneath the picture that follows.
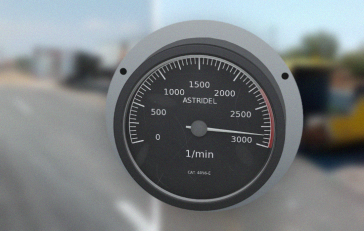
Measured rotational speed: 2850 (rpm)
